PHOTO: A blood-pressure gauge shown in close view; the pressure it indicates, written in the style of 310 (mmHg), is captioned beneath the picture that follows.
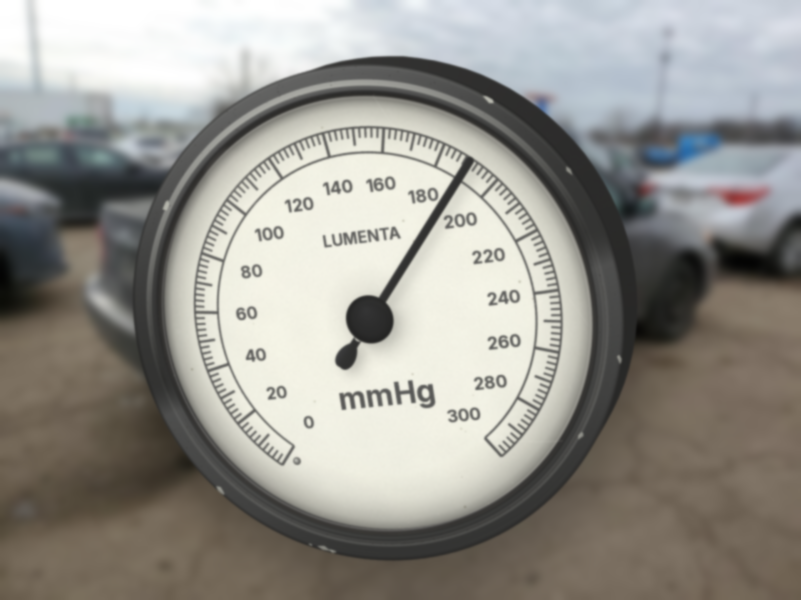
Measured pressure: 190 (mmHg)
